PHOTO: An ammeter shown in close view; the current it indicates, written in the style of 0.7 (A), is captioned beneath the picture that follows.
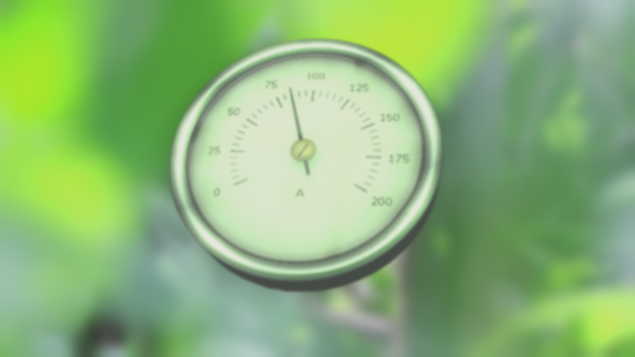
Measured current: 85 (A)
